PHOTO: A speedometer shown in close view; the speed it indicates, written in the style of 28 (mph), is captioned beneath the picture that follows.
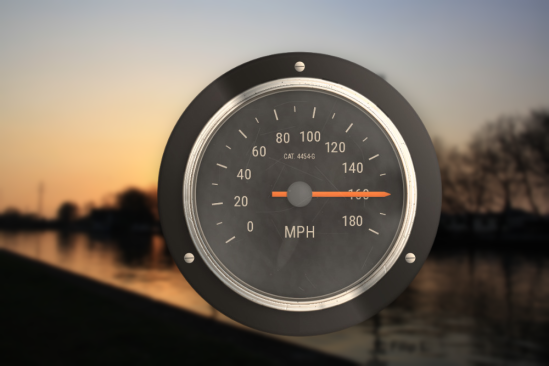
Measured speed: 160 (mph)
